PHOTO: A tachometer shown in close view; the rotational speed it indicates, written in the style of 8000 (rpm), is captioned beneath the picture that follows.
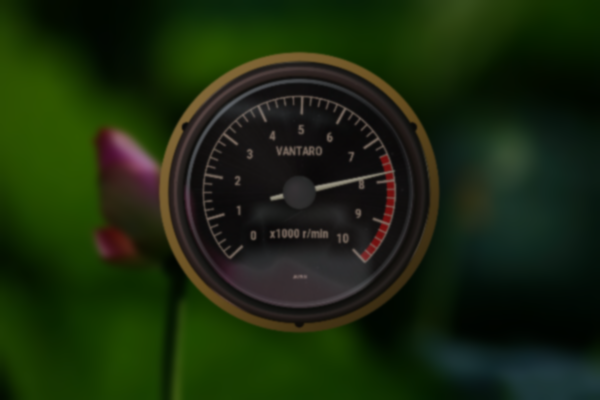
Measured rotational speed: 7800 (rpm)
